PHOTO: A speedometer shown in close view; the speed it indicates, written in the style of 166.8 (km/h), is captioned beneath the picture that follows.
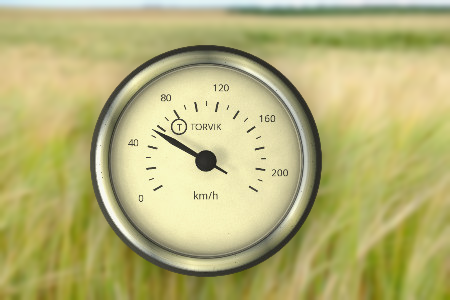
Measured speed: 55 (km/h)
